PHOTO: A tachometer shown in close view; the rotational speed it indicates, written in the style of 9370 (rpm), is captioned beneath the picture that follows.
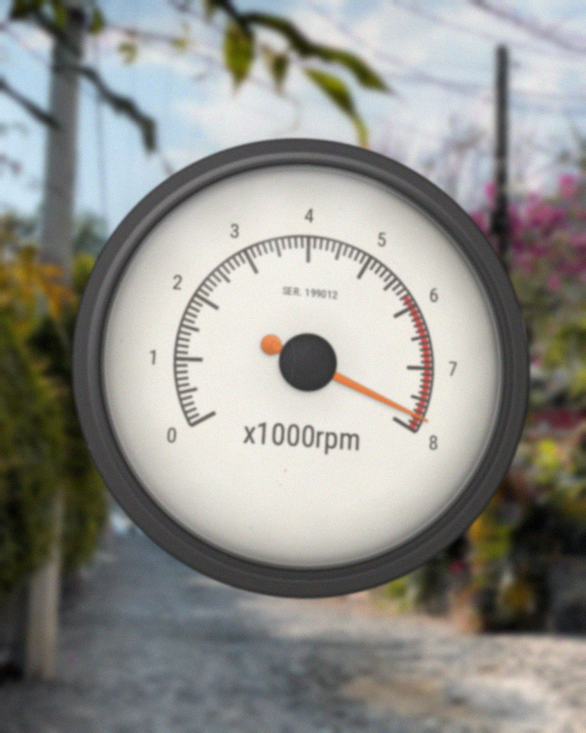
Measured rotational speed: 7800 (rpm)
